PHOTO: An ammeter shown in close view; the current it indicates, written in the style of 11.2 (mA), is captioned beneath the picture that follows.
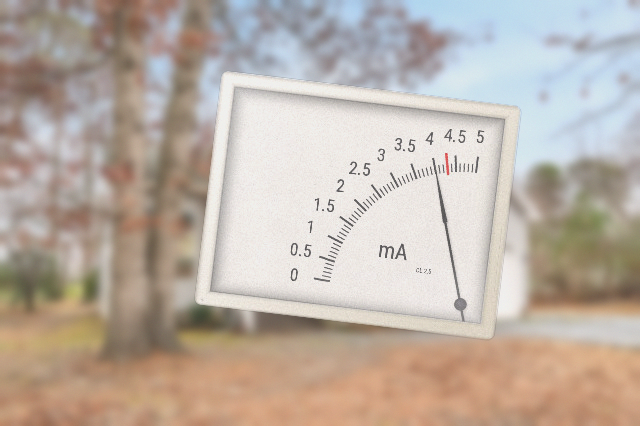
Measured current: 4 (mA)
